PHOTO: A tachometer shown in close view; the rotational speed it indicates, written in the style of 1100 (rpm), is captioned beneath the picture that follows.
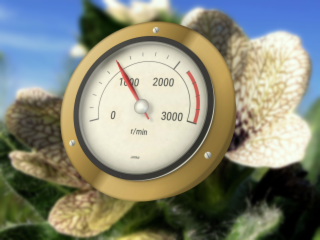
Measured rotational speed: 1000 (rpm)
